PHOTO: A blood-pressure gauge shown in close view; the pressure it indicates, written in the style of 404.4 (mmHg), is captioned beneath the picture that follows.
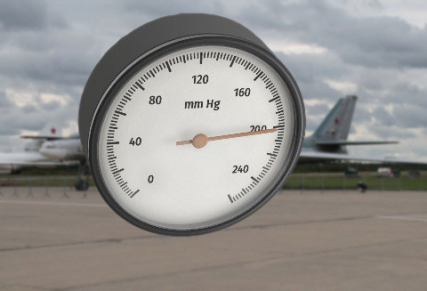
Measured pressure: 200 (mmHg)
